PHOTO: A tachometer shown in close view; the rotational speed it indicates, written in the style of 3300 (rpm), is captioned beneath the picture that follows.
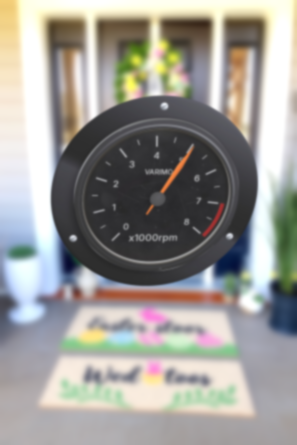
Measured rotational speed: 5000 (rpm)
